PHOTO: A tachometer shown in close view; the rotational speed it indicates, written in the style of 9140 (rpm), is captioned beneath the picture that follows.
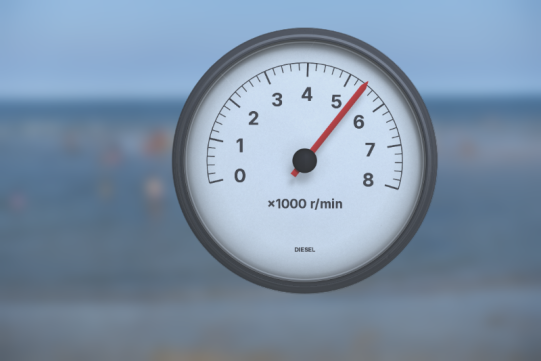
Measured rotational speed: 5400 (rpm)
